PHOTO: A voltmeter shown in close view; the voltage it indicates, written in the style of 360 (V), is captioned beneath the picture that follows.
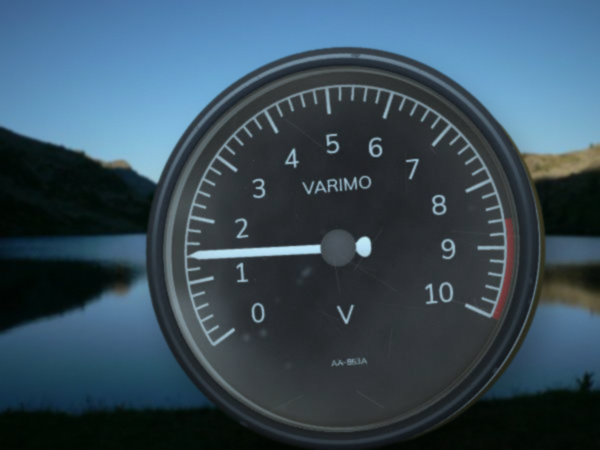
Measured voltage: 1.4 (V)
